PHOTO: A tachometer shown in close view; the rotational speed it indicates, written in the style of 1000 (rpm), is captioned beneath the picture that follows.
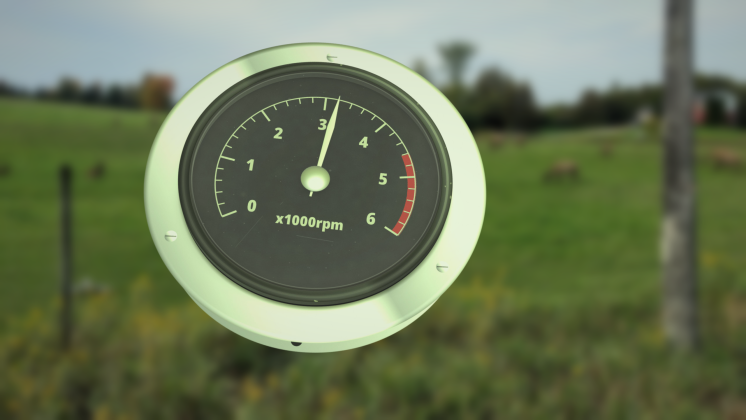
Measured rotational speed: 3200 (rpm)
